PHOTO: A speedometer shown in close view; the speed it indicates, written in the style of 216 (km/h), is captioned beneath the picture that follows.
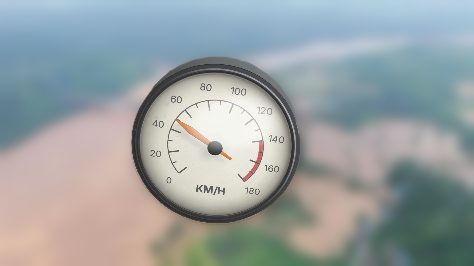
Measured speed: 50 (km/h)
